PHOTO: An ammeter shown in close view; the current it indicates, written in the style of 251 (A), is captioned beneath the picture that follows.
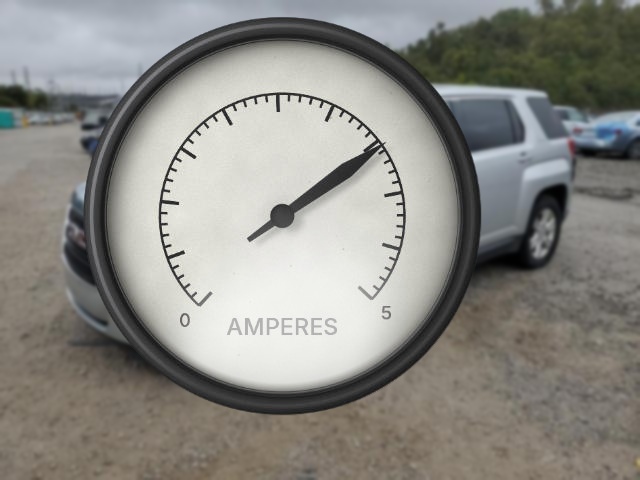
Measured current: 3.55 (A)
